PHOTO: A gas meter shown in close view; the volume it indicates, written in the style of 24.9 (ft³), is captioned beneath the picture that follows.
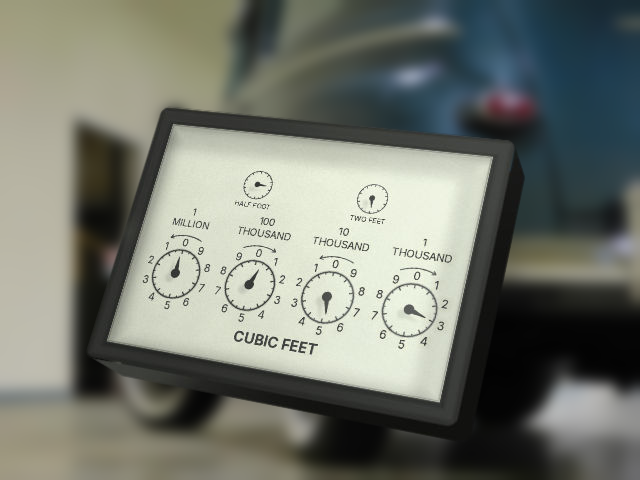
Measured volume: 5300 (ft³)
